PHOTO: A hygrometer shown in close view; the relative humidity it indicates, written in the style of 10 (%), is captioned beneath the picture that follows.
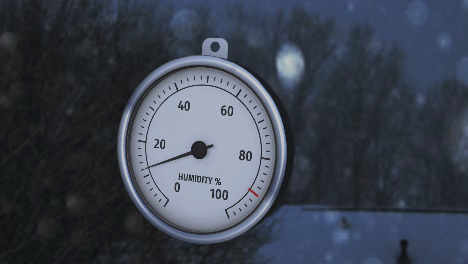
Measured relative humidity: 12 (%)
